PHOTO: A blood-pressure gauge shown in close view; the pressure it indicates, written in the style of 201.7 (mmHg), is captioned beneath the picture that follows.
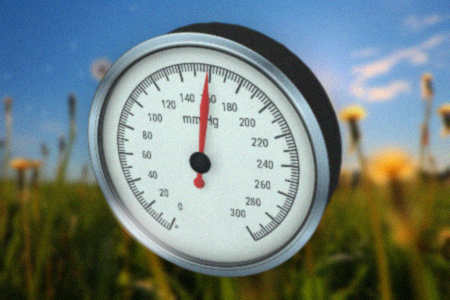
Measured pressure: 160 (mmHg)
